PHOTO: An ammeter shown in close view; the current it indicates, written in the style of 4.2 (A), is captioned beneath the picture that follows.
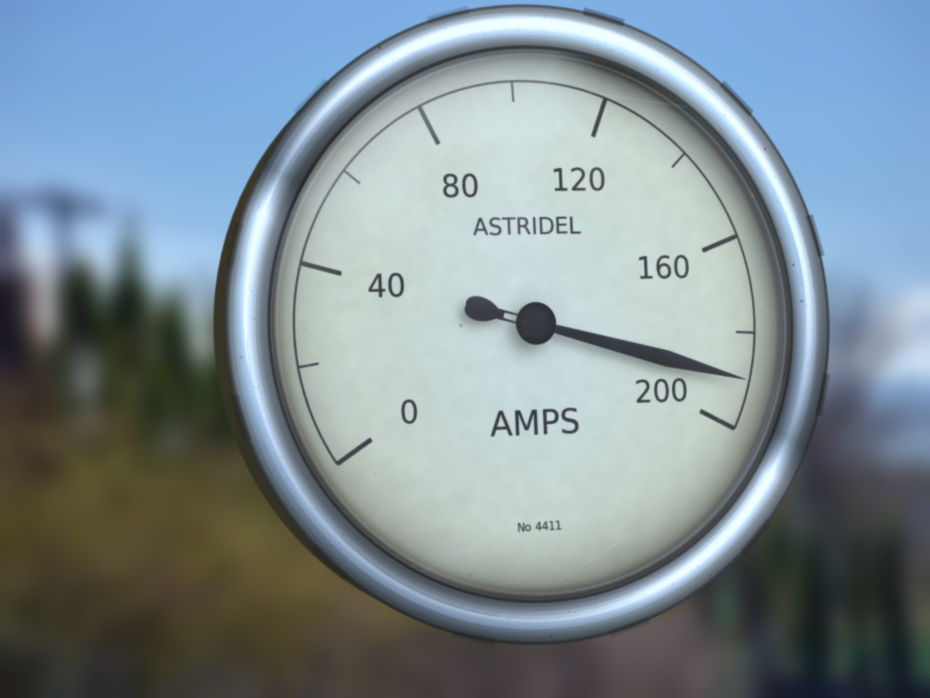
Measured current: 190 (A)
